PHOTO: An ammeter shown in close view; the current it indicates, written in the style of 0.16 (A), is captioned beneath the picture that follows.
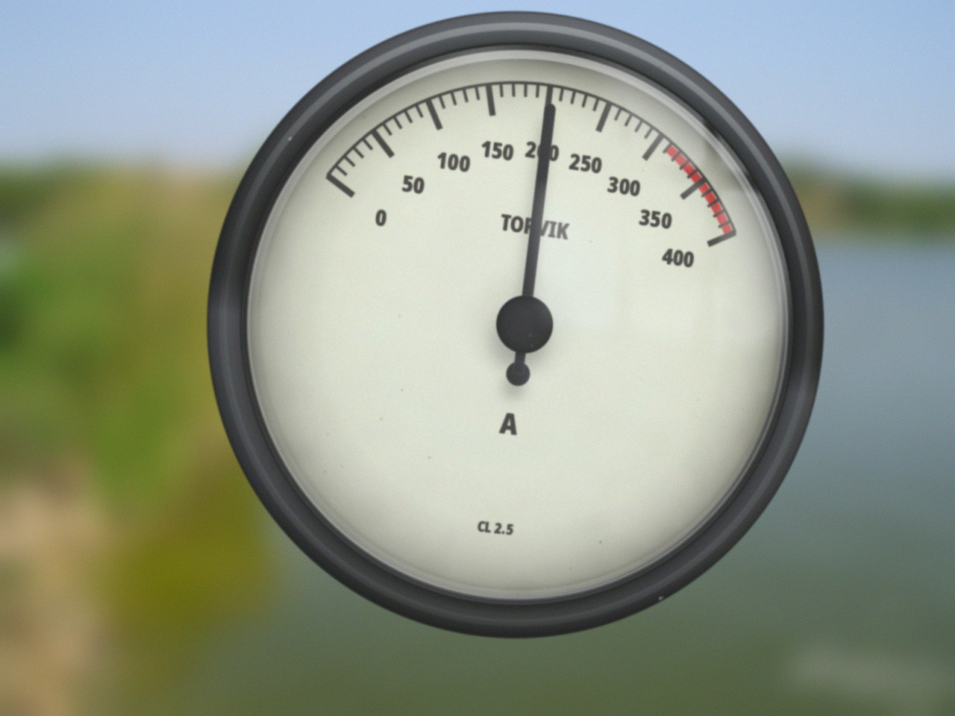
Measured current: 200 (A)
